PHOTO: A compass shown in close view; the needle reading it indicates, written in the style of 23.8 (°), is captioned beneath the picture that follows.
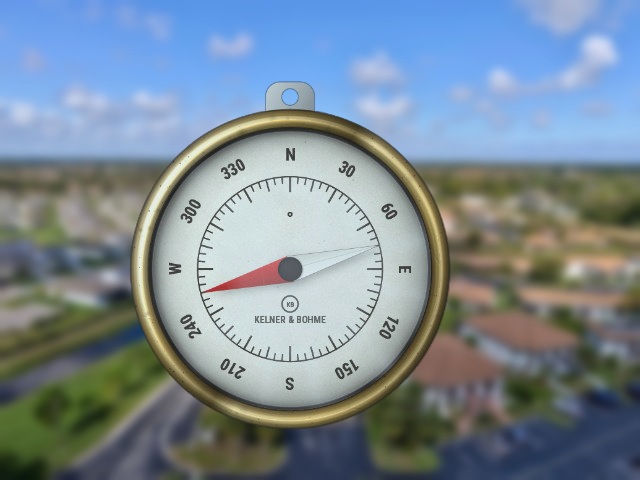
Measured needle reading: 255 (°)
